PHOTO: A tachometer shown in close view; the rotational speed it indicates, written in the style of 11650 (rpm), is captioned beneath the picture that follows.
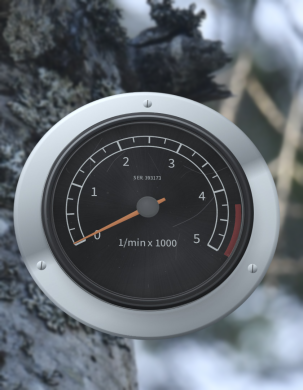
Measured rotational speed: 0 (rpm)
